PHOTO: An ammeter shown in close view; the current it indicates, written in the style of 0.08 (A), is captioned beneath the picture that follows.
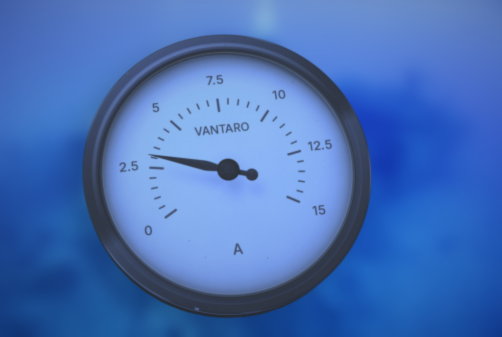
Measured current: 3 (A)
